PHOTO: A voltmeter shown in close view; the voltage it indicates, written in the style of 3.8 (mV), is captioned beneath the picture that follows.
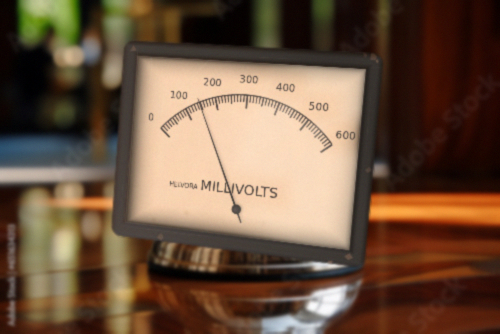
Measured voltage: 150 (mV)
